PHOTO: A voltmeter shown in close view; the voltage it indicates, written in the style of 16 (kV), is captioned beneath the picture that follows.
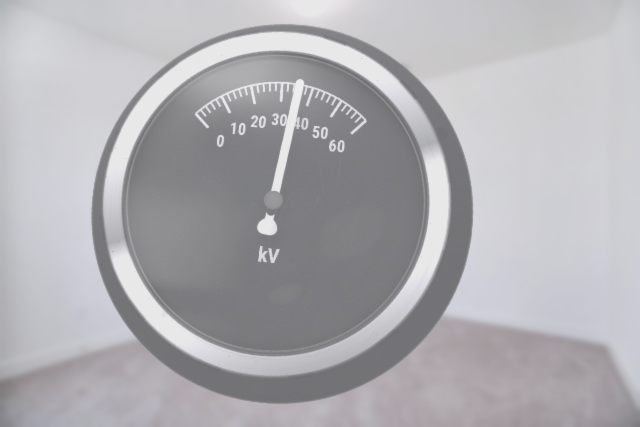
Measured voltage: 36 (kV)
